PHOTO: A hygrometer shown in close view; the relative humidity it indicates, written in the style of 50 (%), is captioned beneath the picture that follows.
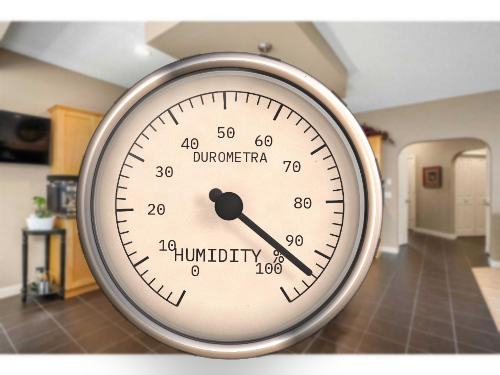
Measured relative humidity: 94 (%)
